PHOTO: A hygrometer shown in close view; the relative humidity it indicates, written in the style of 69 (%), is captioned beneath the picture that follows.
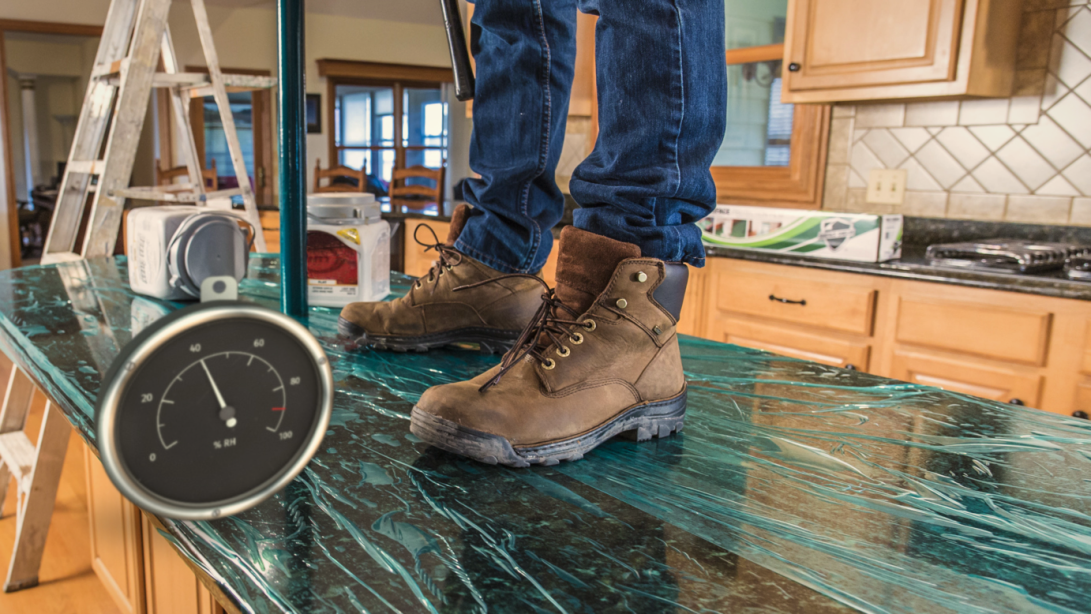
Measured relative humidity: 40 (%)
